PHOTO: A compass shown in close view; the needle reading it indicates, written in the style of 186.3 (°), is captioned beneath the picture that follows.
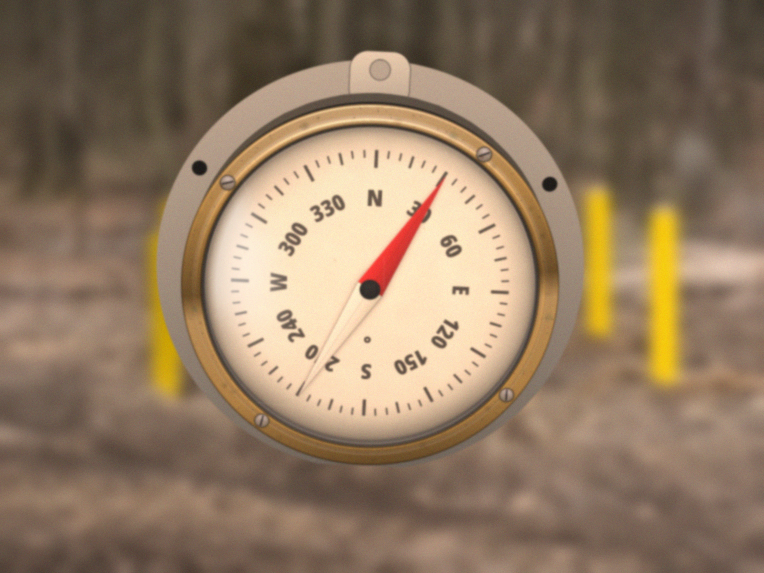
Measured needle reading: 30 (°)
